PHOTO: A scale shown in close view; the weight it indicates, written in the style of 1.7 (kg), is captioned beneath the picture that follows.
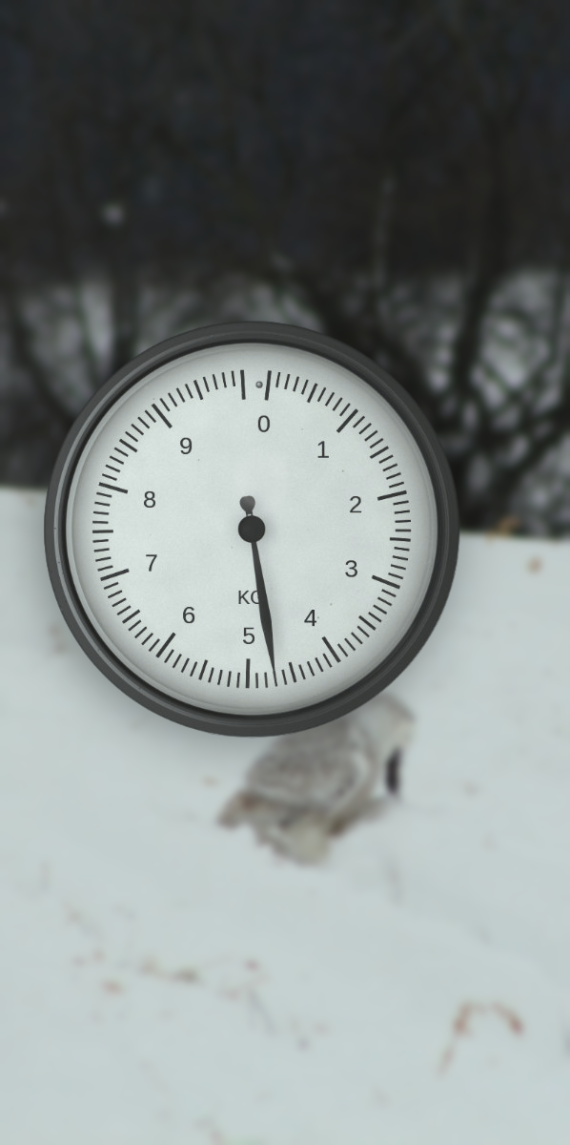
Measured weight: 4.7 (kg)
